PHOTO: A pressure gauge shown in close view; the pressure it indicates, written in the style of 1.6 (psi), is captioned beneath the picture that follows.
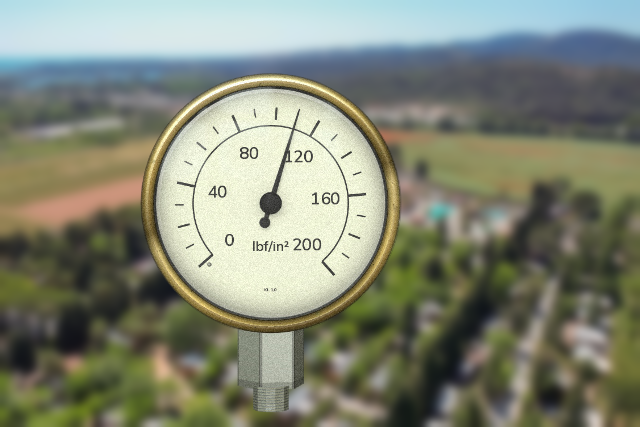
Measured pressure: 110 (psi)
